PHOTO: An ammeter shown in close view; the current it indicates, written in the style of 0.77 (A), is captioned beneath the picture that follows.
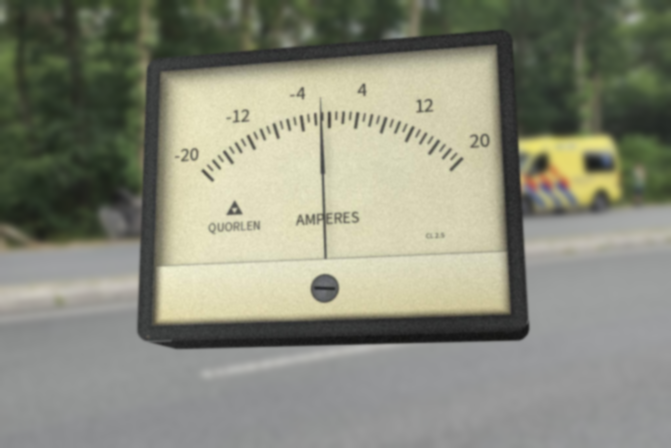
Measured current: -1 (A)
